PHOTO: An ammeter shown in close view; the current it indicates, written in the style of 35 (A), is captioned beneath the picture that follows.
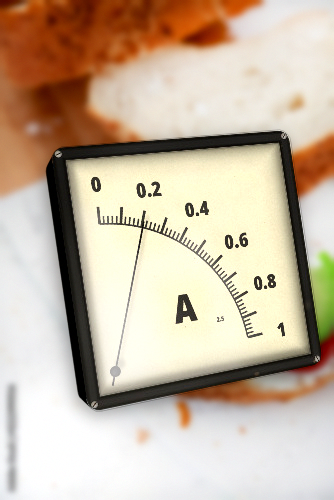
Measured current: 0.2 (A)
